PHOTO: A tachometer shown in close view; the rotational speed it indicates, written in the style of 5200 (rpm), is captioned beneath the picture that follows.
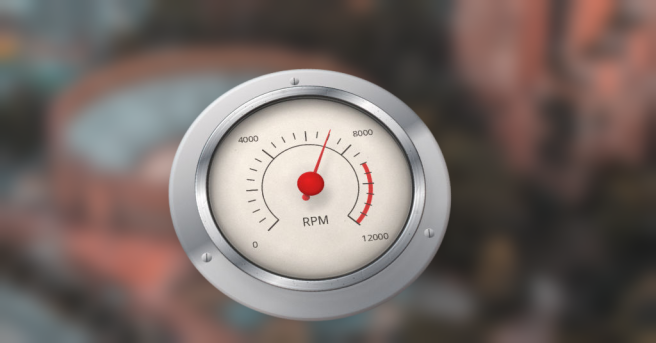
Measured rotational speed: 7000 (rpm)
